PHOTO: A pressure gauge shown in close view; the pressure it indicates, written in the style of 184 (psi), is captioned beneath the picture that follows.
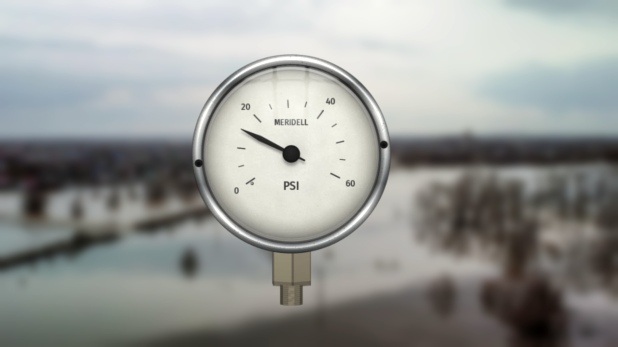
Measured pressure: 15 (psi)
